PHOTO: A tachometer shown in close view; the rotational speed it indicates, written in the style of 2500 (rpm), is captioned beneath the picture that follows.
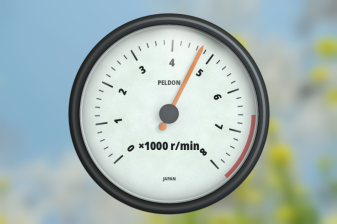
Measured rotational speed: 4700 (rpm)
